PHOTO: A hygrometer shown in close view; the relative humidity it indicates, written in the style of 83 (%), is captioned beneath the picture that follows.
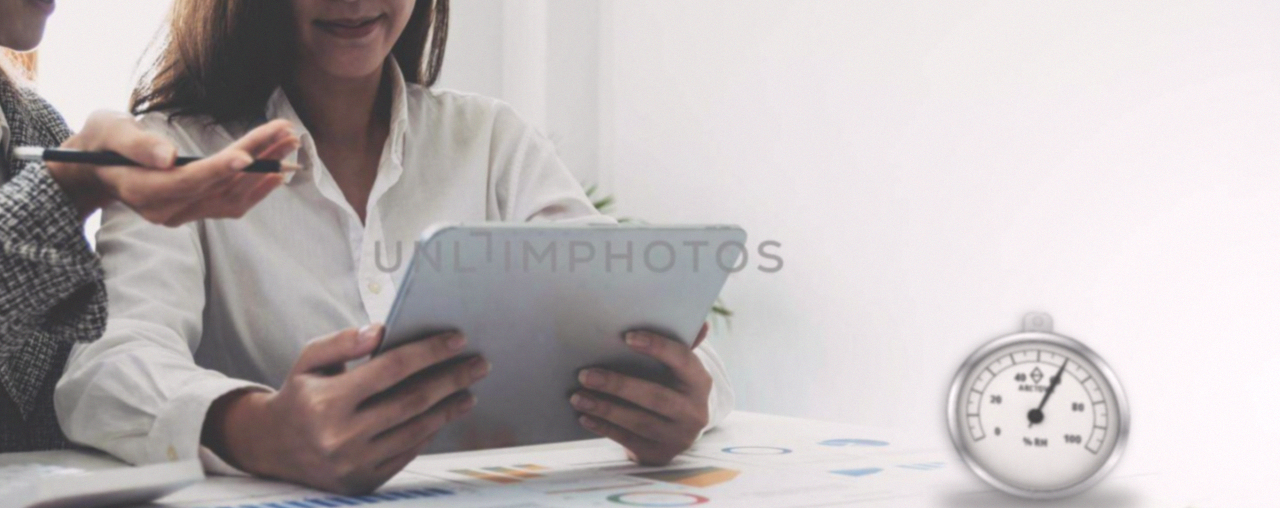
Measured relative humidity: 60 (%)
